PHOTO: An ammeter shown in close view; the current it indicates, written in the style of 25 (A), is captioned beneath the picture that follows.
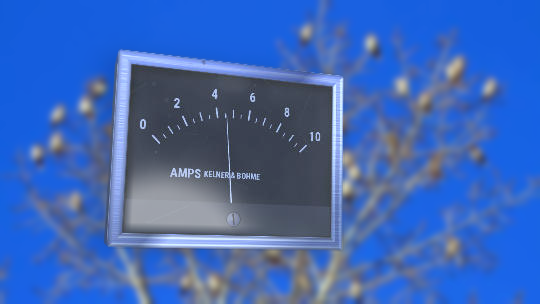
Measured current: 4.5 (A)
